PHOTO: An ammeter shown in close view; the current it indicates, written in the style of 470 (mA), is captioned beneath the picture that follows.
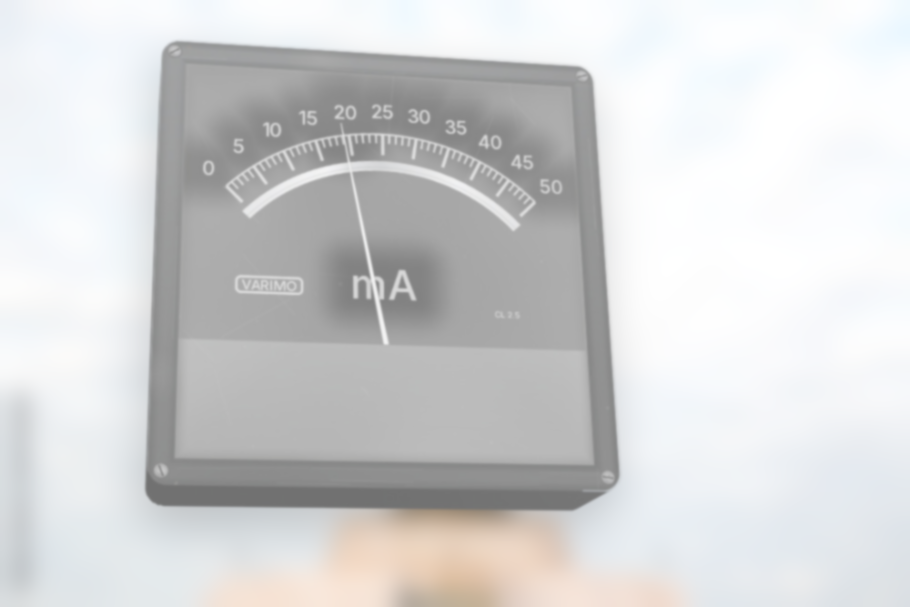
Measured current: 19 (mA)
